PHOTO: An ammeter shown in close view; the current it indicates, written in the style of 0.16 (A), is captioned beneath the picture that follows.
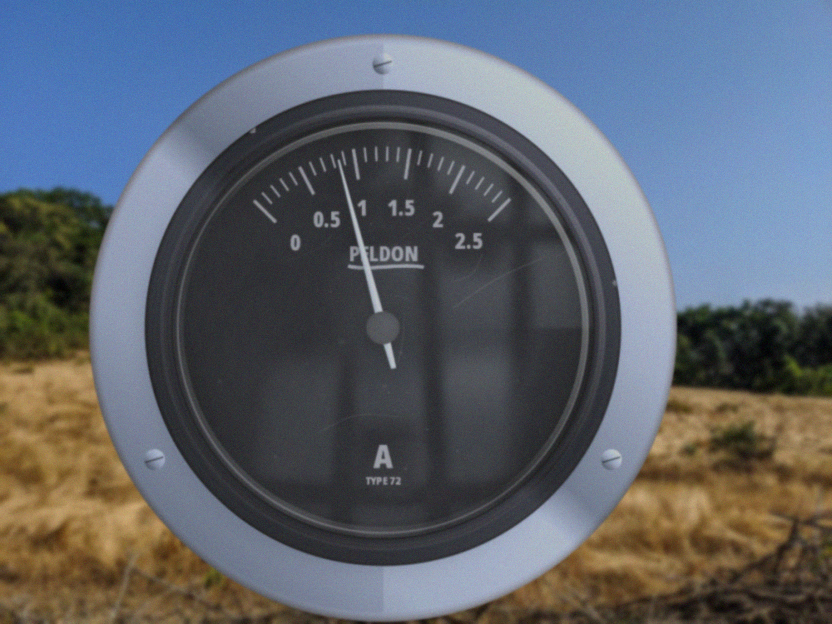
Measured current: 0.85 (A)
